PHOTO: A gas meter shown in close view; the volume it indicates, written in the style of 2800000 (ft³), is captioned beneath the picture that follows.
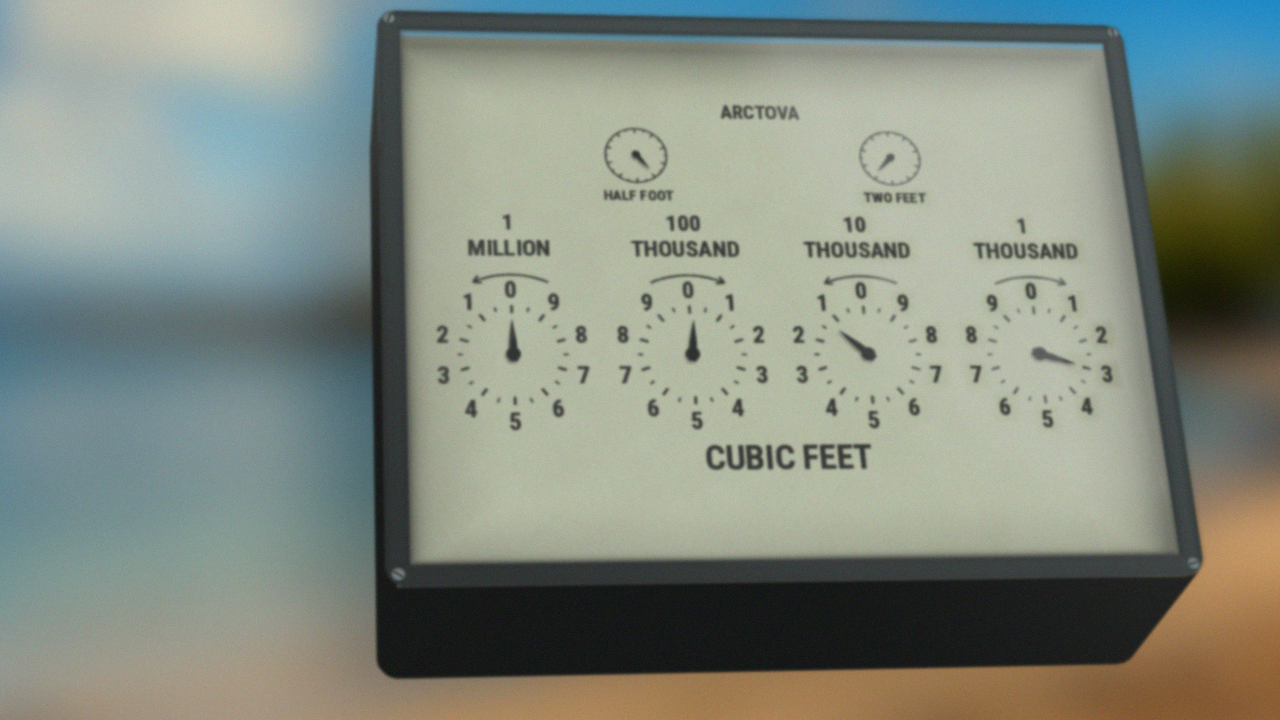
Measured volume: 1300 (ft³)
